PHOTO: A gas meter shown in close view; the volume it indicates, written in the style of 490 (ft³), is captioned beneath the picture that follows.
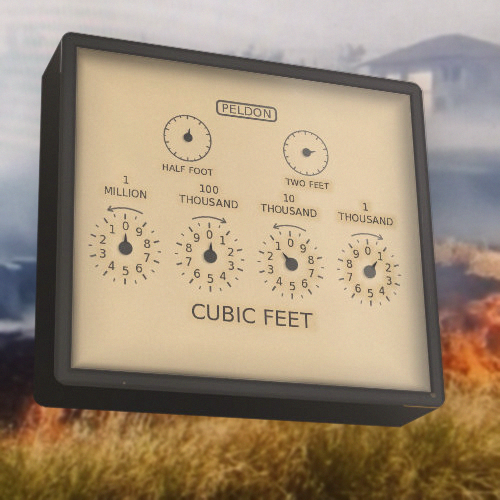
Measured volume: 1100 (ft³)
